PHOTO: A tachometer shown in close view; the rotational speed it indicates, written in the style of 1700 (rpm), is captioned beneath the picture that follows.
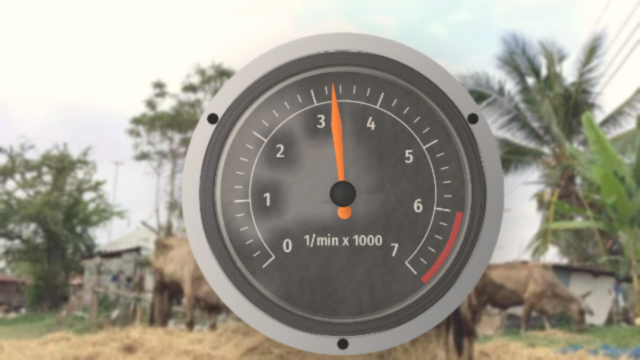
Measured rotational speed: 3300 (rpm)
